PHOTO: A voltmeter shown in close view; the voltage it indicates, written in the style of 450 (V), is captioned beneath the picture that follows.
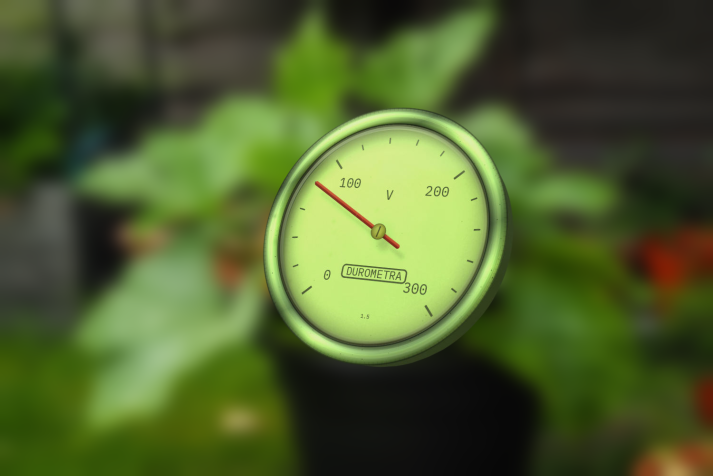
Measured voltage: 80 (V)
